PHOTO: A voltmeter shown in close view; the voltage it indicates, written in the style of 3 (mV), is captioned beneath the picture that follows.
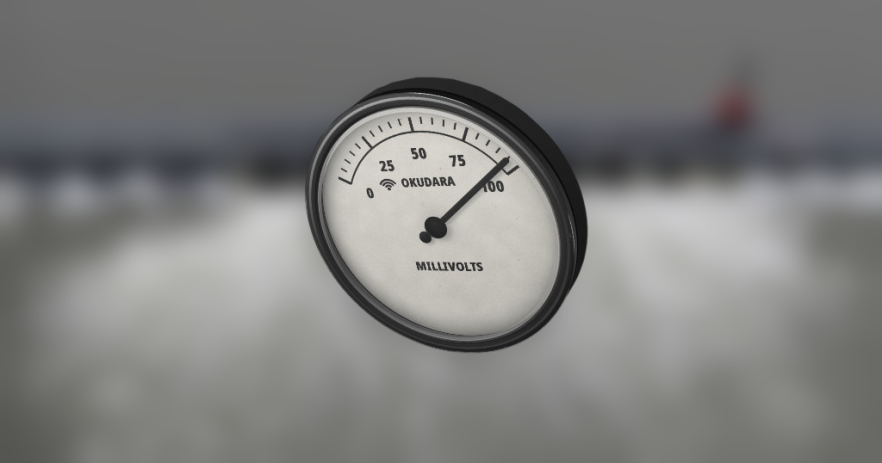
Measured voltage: 95 (mV)
